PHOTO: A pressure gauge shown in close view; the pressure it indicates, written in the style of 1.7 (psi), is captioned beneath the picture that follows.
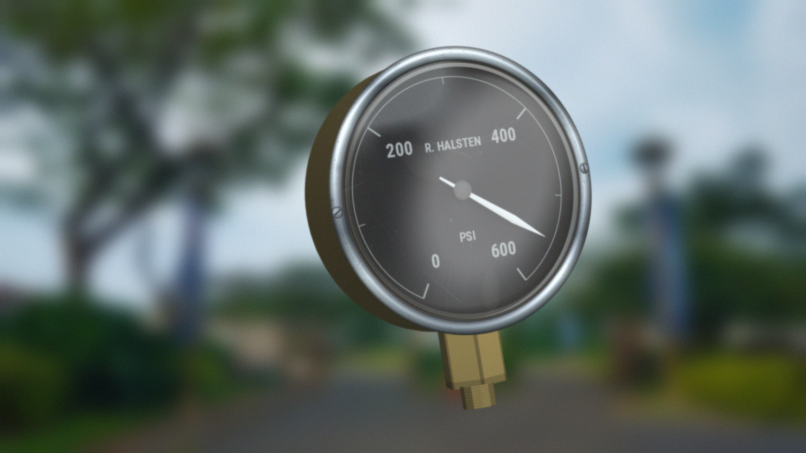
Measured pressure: 550 (psi)
